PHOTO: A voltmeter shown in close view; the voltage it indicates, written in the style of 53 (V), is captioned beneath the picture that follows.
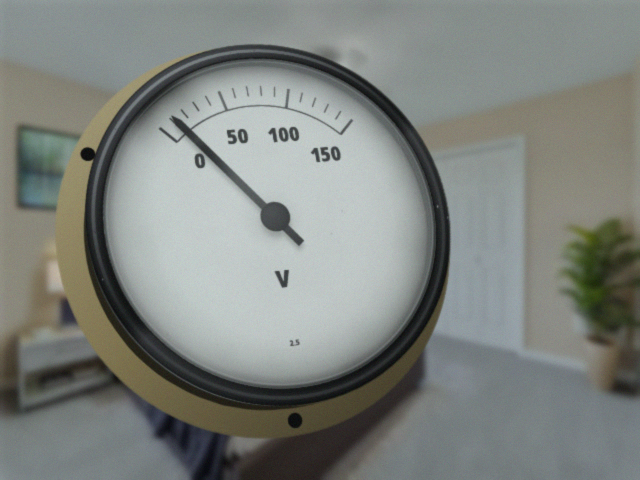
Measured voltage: 10 (V)
